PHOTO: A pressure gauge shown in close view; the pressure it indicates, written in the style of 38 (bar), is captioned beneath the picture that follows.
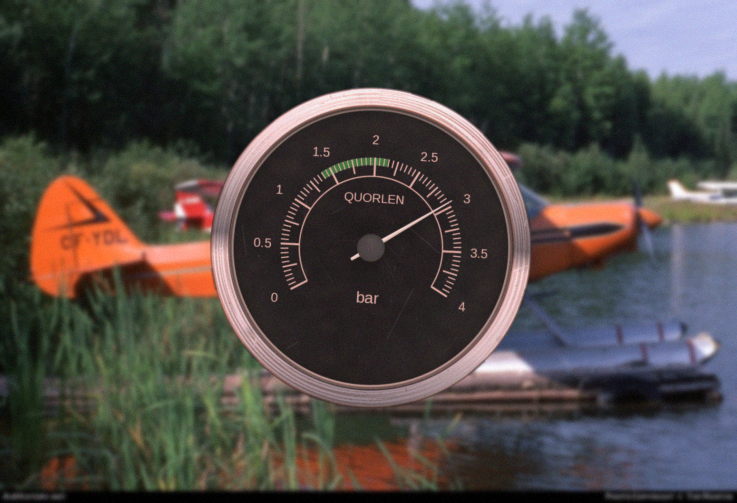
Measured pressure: 2.95 (bar)
